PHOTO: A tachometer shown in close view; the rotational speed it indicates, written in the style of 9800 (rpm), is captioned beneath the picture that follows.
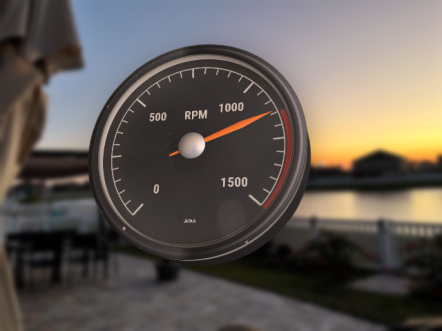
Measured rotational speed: 1150 (rpm)
